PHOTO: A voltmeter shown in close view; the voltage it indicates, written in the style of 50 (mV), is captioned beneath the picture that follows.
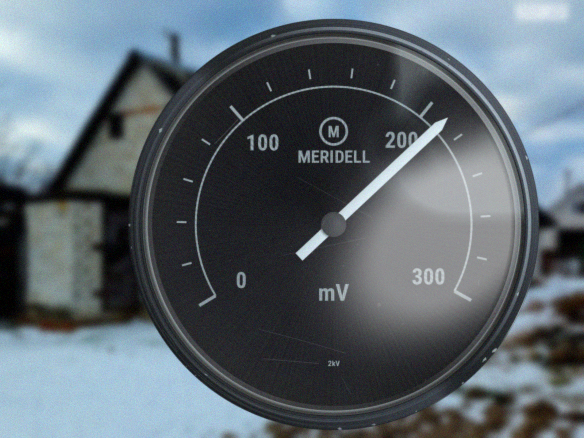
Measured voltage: 210 (mV)
